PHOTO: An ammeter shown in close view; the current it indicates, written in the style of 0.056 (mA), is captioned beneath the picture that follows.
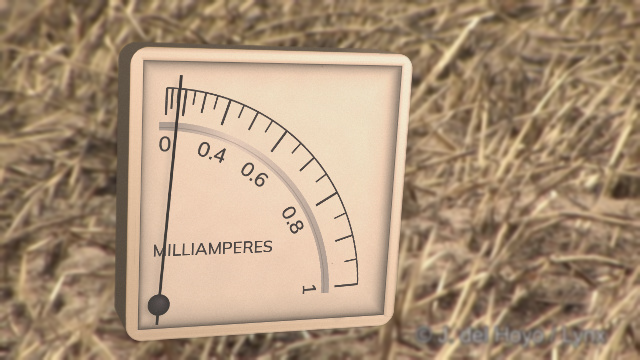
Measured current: 0.15 (mA)
